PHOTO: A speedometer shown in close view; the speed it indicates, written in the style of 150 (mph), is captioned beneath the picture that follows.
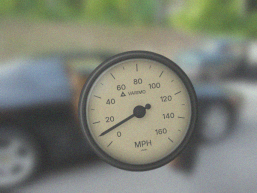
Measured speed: 10 (mph)
